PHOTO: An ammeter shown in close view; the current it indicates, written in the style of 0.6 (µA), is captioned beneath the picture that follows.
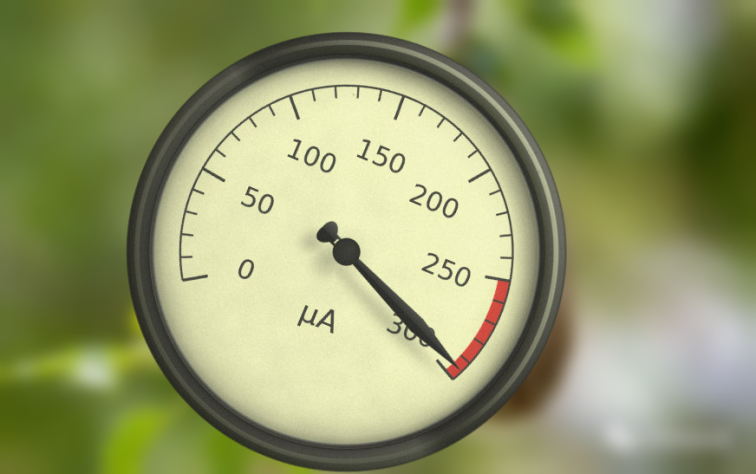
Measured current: 295 (µA)
